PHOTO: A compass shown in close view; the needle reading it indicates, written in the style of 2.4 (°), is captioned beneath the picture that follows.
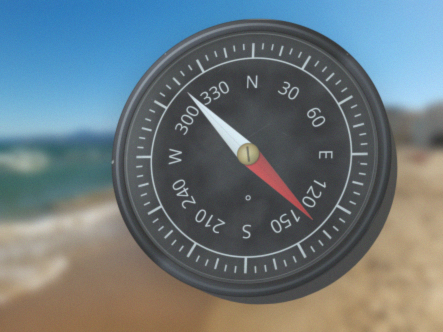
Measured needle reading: 135 (°)
